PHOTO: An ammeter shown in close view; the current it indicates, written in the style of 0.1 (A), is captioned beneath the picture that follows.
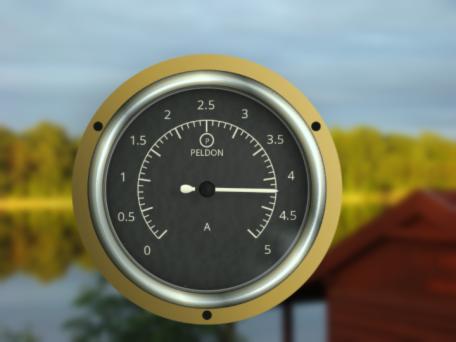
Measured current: 4.2 (A)
